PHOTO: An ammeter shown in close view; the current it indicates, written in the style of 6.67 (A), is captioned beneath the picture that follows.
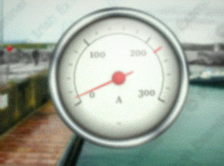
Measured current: 10 (A)
